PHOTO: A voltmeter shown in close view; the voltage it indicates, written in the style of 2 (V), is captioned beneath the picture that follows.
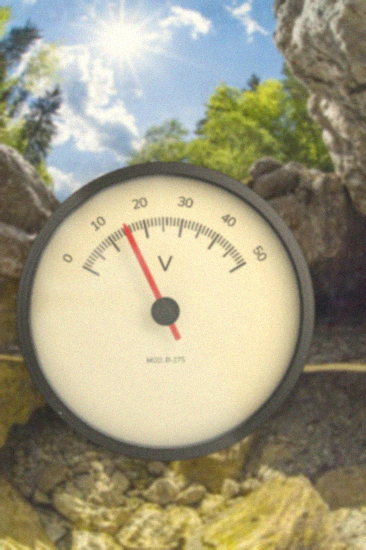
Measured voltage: 15 (V)
